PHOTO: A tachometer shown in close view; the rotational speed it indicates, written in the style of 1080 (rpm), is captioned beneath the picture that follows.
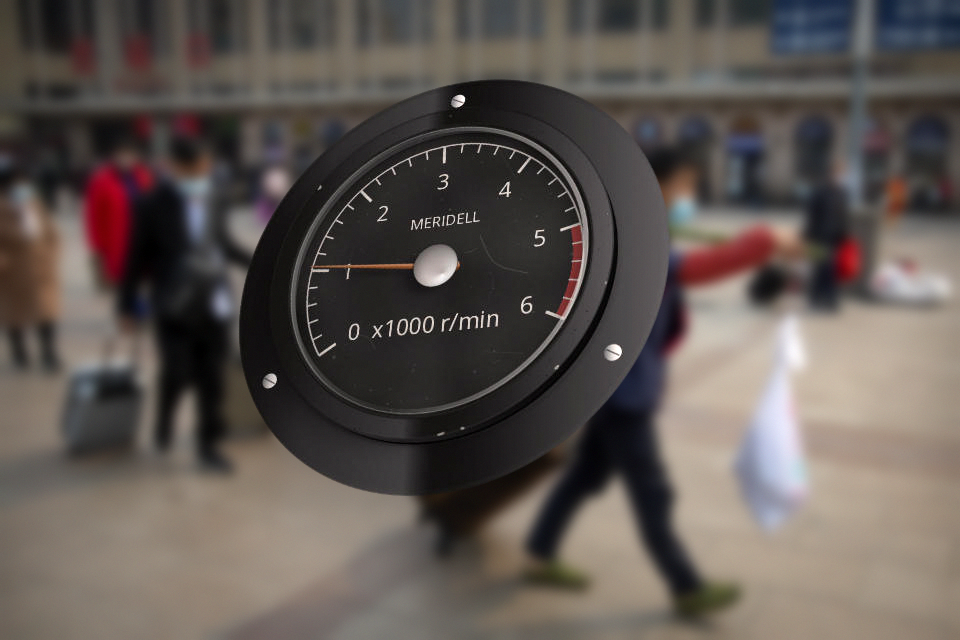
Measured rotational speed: 1000 (rpm)
